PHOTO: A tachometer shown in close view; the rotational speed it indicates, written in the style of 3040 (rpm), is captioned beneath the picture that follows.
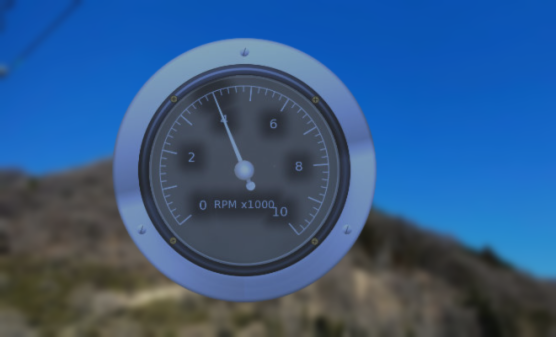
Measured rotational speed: 4000 (rpm)
